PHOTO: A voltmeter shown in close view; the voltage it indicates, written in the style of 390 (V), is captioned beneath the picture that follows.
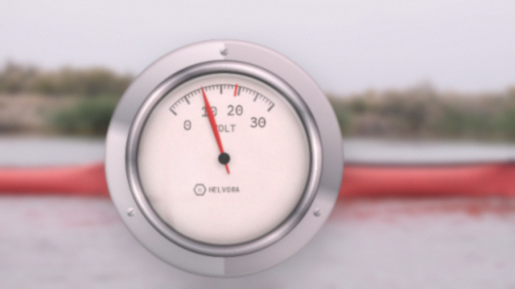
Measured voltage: 10 (V)
